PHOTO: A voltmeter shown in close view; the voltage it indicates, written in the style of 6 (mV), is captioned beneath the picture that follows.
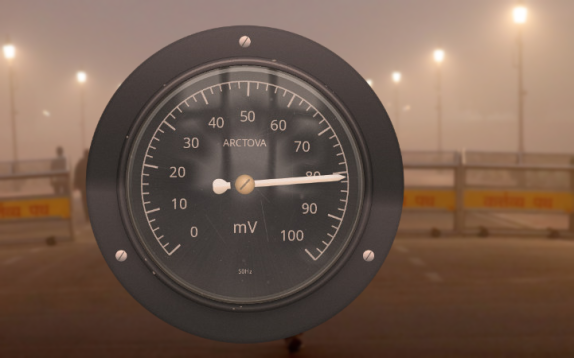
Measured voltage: 81 (mV)
